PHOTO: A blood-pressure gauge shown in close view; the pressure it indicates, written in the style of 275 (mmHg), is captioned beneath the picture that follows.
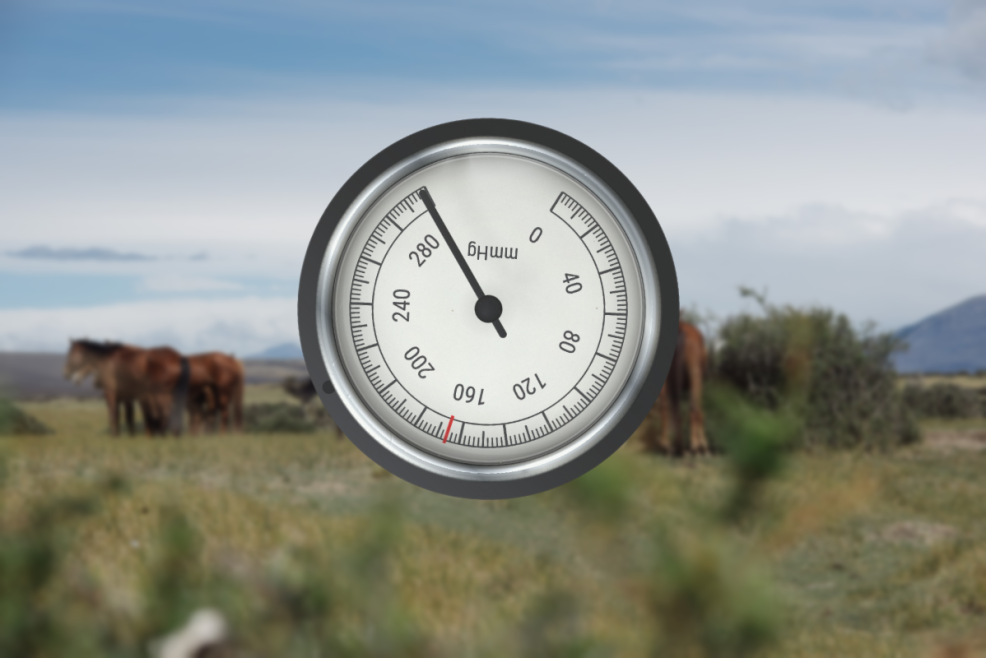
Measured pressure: 298 (mmHg)
